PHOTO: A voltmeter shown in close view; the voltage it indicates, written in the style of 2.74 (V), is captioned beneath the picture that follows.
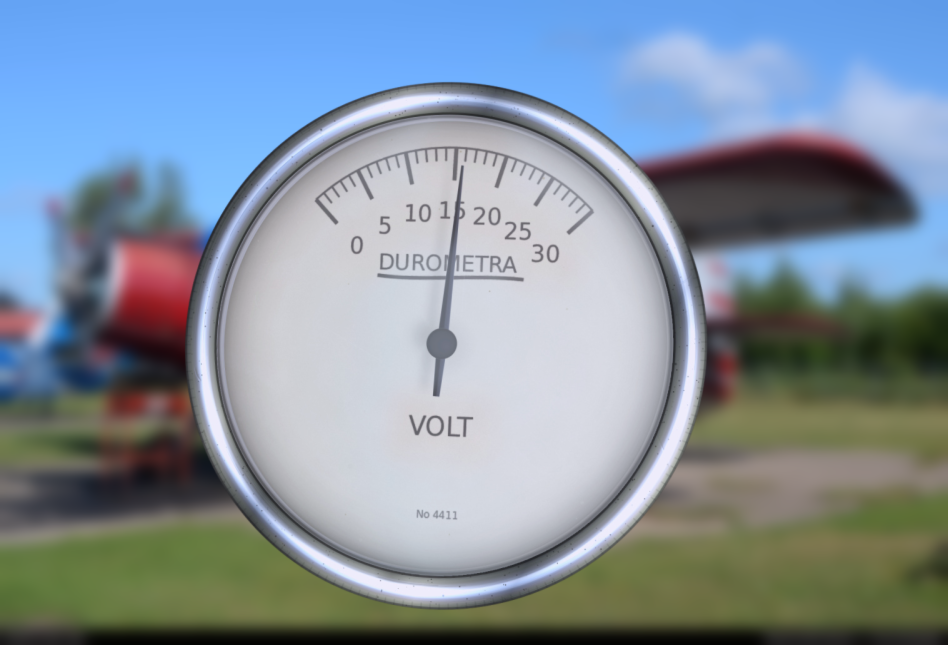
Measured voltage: 16 (V)
